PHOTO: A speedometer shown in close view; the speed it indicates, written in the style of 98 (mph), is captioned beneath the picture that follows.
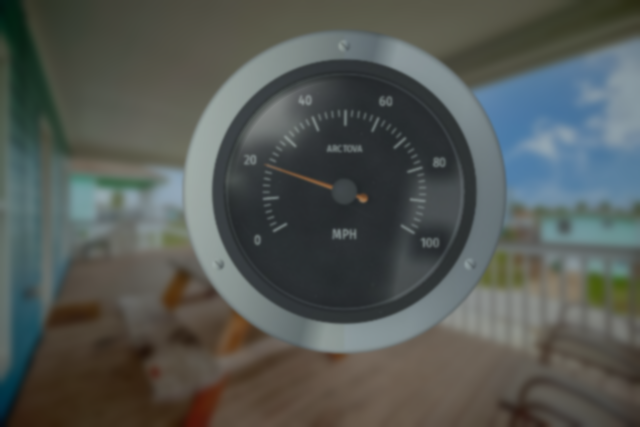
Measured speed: 20 (mph)
